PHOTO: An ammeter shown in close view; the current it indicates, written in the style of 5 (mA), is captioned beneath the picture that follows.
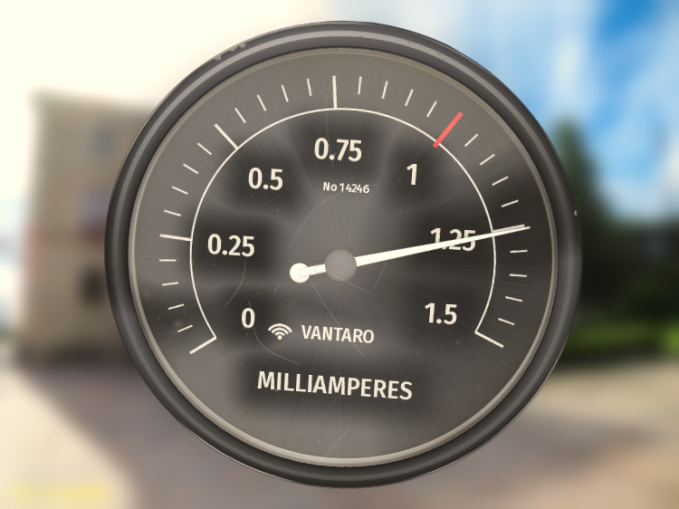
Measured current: 1.25 (mA)
